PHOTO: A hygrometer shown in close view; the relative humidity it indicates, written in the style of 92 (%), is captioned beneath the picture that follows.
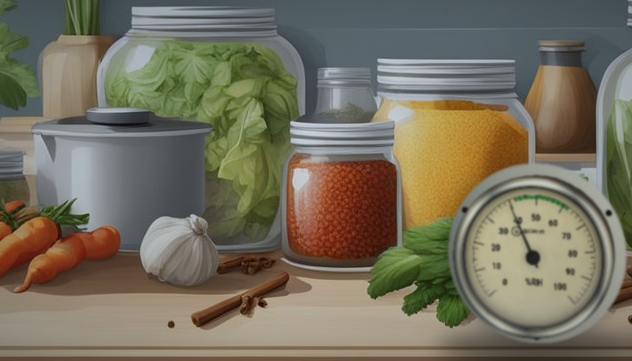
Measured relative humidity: 40 (%)
